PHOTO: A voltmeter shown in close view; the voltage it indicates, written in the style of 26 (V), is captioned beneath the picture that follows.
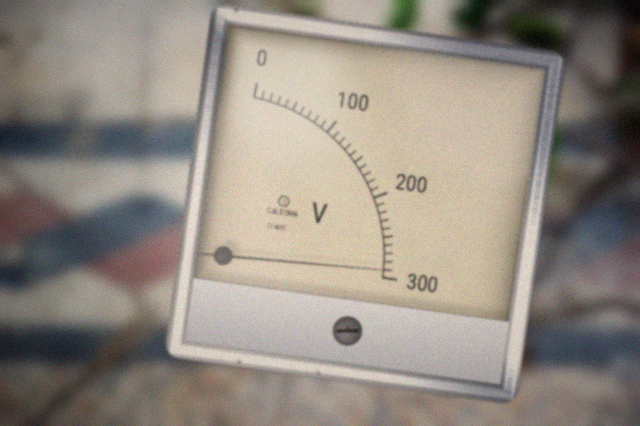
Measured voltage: 290 (V)
